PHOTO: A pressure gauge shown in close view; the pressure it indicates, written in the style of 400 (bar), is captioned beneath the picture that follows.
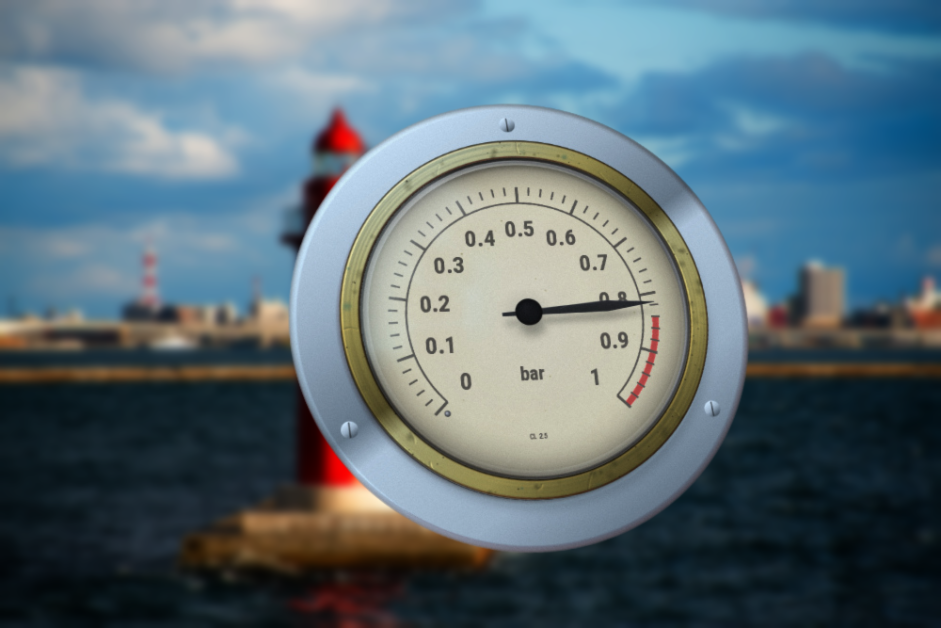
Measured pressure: 0.82 (bar)
